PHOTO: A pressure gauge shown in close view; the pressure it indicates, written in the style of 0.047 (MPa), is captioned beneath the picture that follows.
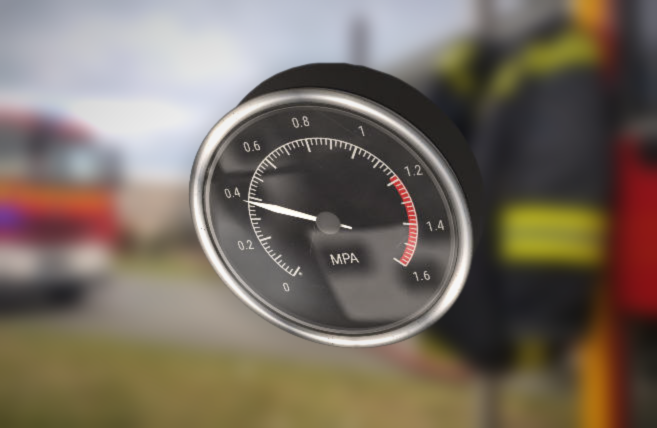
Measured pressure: 0.4 (MPa)
